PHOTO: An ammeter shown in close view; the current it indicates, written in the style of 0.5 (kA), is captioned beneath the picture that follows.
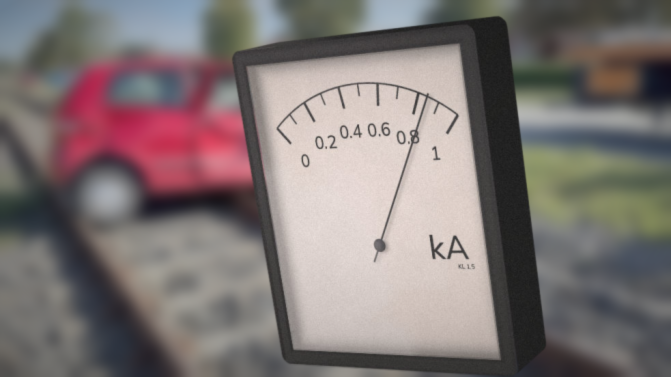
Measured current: 0.85 (kA)
